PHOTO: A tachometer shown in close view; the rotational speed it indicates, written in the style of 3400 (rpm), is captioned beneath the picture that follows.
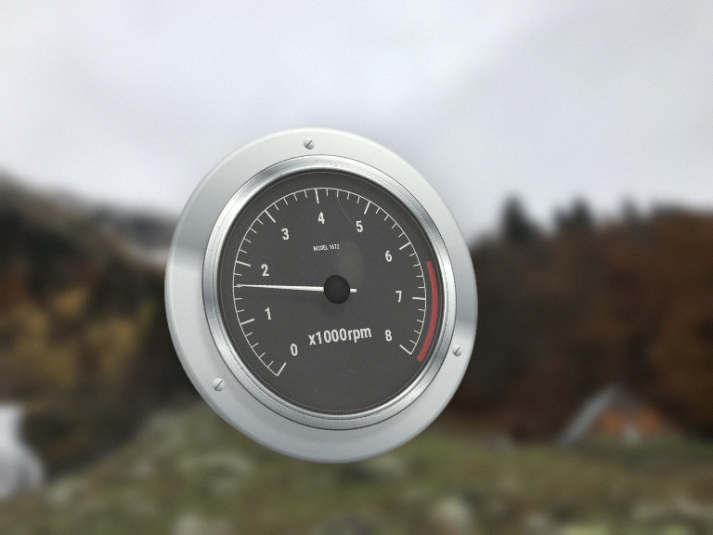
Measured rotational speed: 1600 (rpm)
